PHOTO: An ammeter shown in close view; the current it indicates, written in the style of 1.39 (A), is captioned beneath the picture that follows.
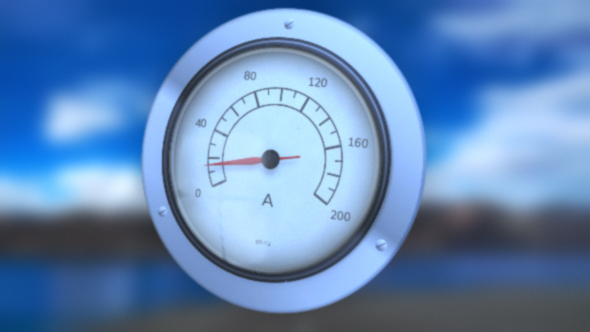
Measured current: 15 (A)
